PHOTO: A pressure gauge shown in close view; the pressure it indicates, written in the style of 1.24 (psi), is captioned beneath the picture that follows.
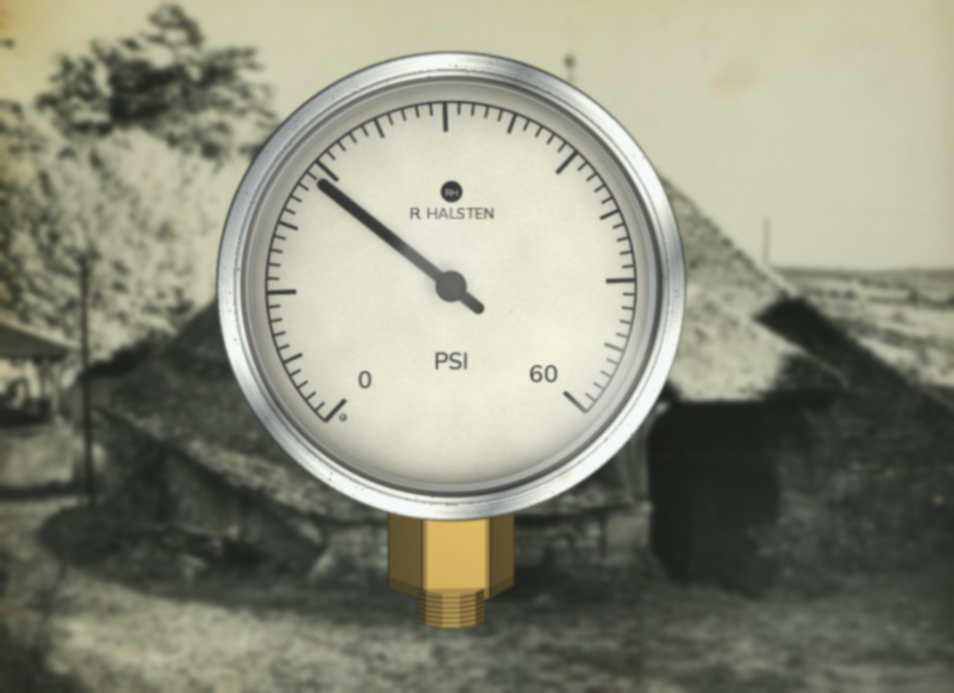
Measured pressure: 19 (psi)
